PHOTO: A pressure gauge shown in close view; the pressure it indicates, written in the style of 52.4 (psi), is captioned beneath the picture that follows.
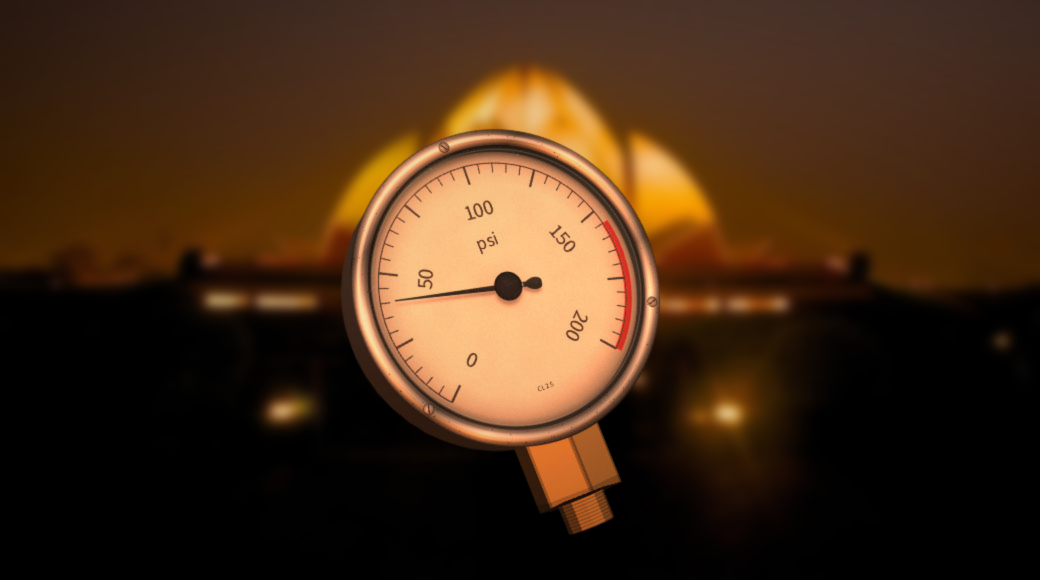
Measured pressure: 40 (psi)
